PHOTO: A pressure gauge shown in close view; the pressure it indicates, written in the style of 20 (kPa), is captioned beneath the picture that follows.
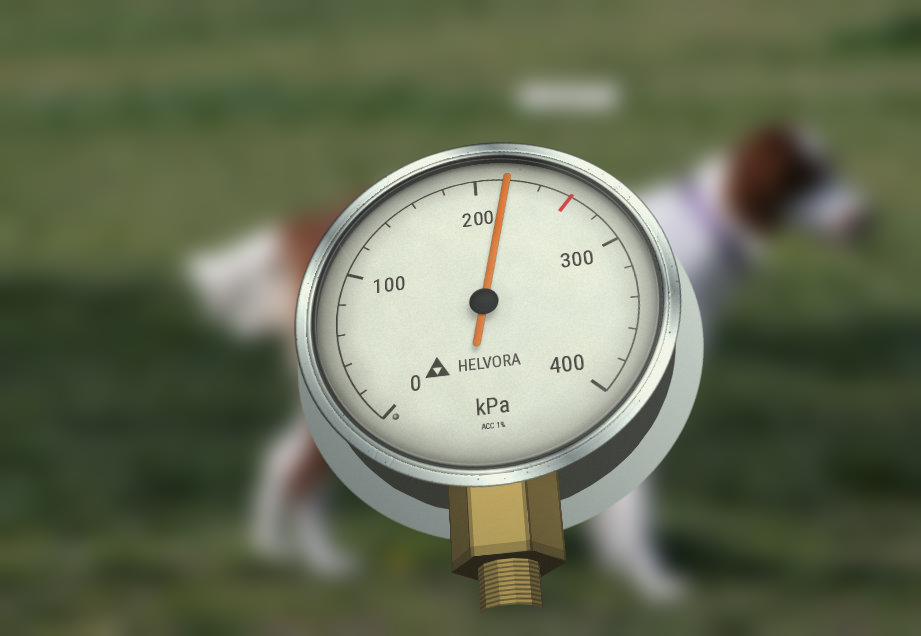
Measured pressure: 220 (kPa)
